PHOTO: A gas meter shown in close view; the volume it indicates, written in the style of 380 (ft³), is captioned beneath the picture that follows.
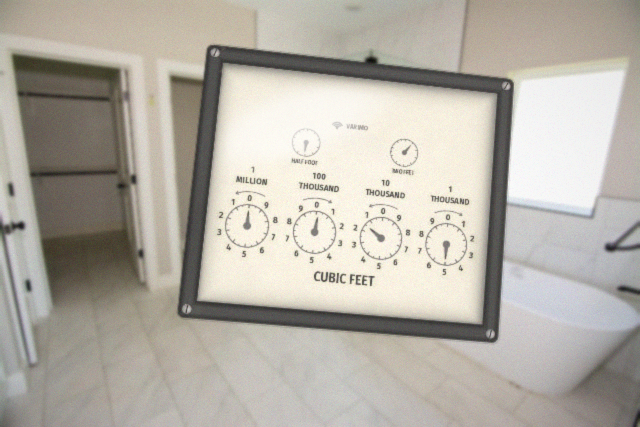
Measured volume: 1500 (ft³)
